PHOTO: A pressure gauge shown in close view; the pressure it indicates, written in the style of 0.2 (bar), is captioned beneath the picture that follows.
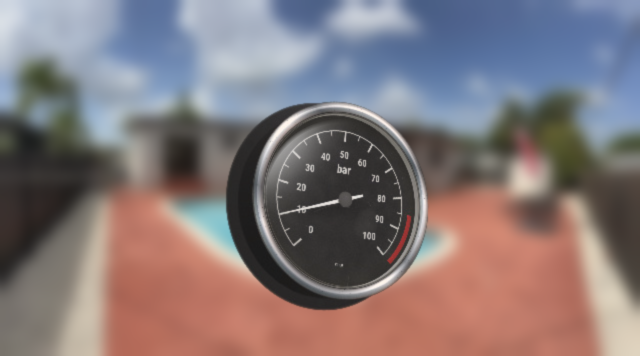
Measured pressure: 10 (bar)
